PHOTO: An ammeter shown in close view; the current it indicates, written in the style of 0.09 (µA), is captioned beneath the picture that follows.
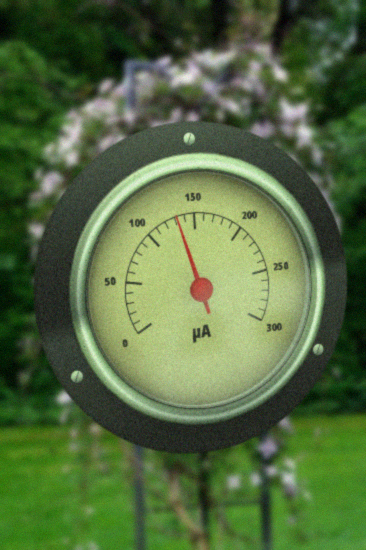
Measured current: 130 (µA)
